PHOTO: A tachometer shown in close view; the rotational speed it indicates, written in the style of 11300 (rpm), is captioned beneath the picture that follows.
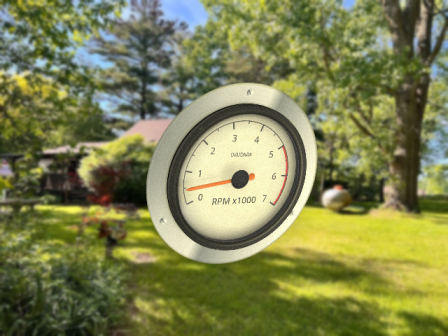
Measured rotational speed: 500 (rpm)
